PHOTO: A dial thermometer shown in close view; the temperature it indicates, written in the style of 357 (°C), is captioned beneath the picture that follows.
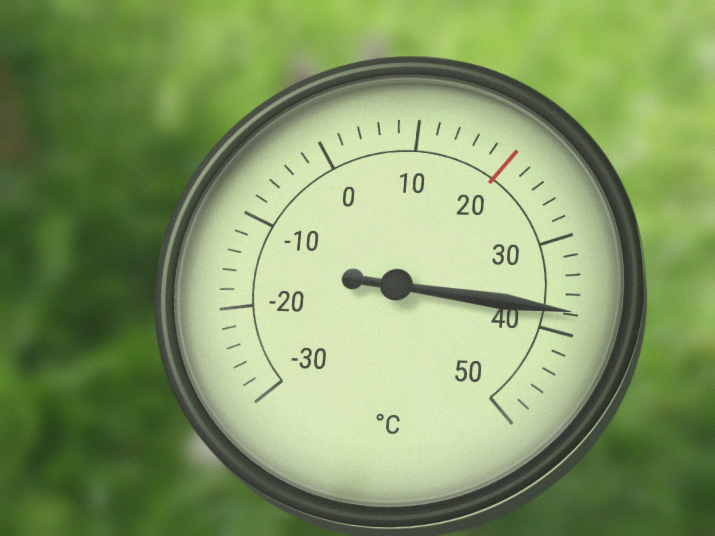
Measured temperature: 38 (°C)
